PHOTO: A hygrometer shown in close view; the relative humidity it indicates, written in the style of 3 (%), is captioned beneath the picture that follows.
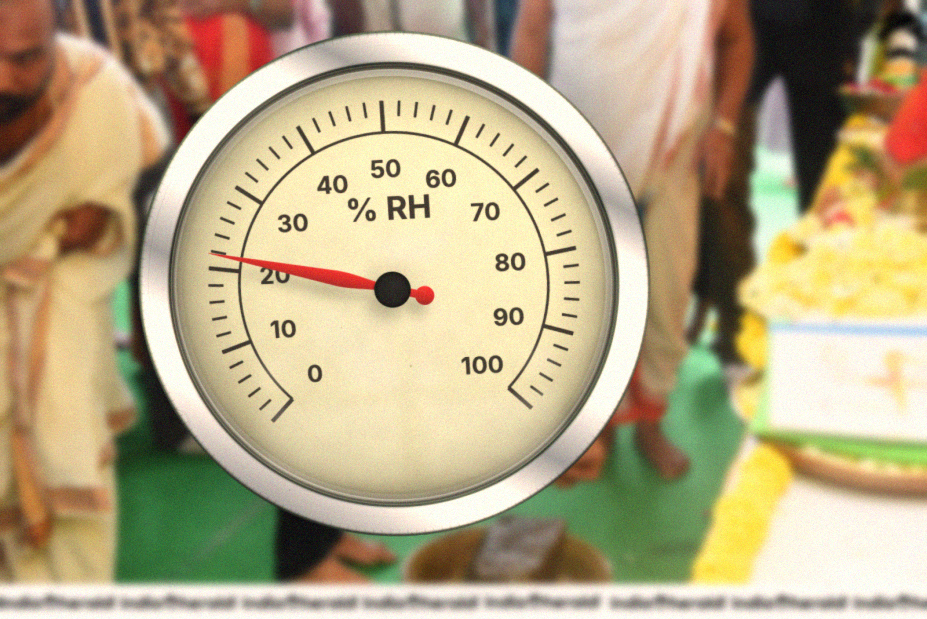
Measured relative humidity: 22 (%)
